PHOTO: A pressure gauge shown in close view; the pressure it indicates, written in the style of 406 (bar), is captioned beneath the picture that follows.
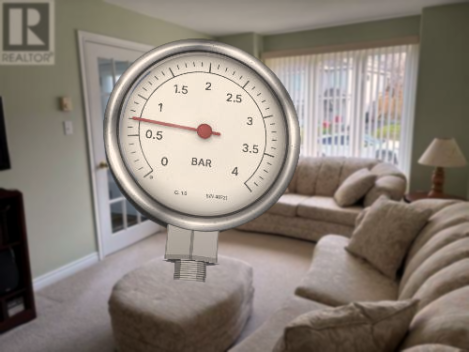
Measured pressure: 0.7 (bar)
